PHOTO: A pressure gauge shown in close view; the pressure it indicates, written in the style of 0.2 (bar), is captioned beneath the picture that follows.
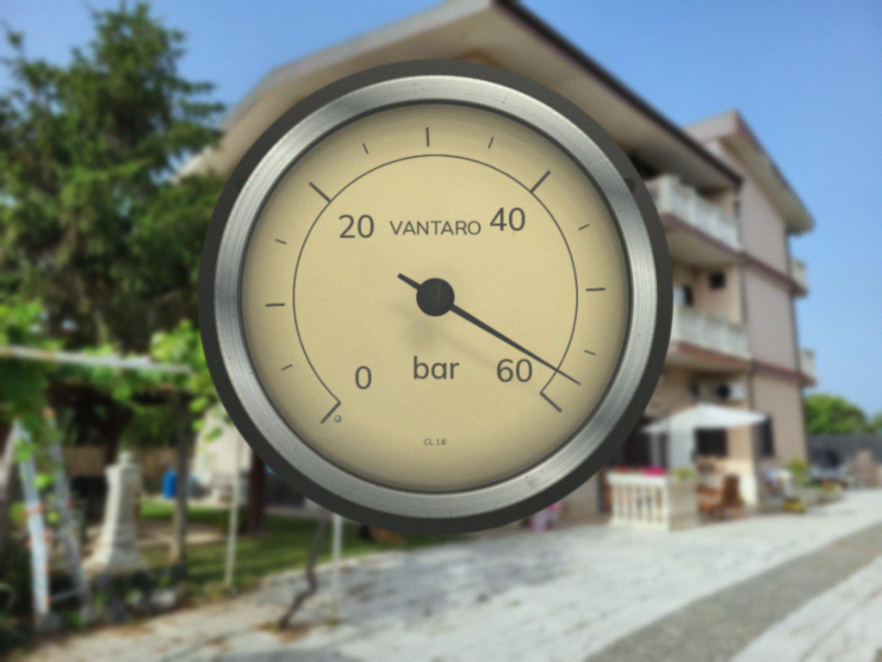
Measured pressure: 57.5 (bar)
